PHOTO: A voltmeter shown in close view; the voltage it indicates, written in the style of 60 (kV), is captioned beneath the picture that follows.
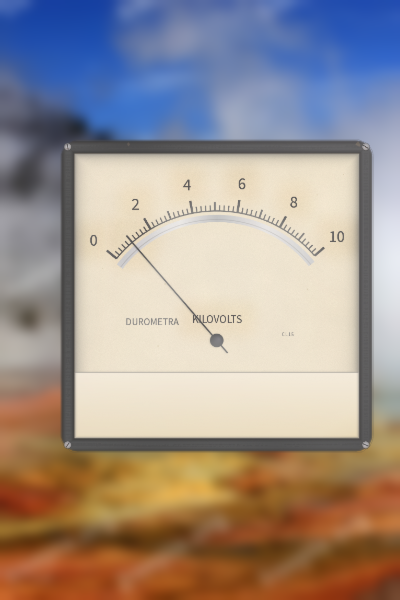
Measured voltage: 1 (kV)
